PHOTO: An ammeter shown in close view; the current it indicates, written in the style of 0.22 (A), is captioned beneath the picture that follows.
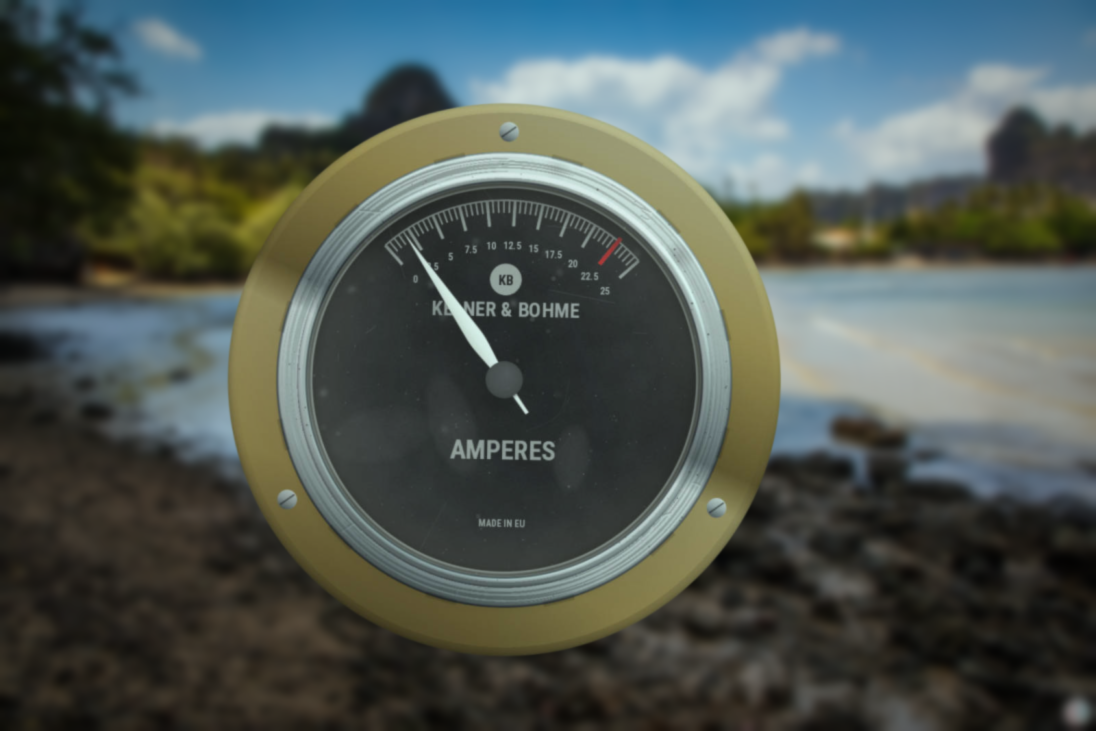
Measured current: 2 (A)
